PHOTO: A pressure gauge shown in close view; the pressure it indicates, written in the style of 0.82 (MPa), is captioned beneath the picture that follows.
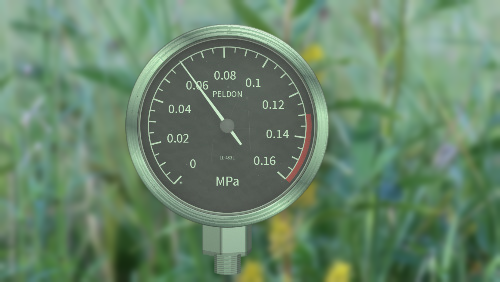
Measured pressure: 0.06 (MPa)
